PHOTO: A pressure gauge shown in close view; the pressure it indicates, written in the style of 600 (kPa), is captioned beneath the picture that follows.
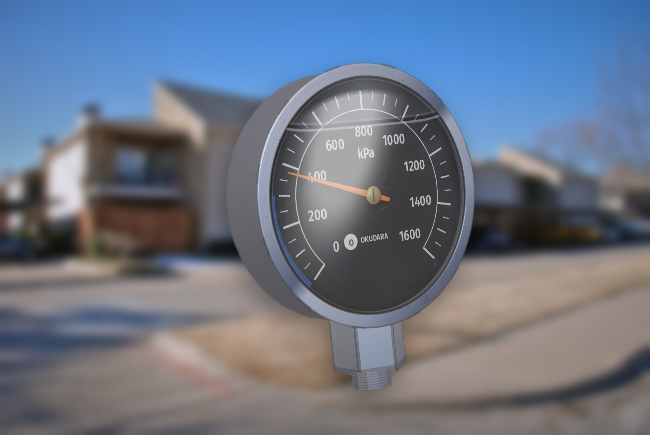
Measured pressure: 375 (kPa)
